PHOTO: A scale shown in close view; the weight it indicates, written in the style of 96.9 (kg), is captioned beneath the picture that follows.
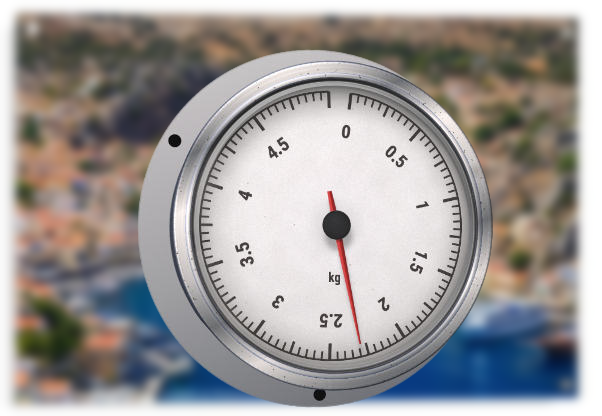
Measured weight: 2.3 (kg)
